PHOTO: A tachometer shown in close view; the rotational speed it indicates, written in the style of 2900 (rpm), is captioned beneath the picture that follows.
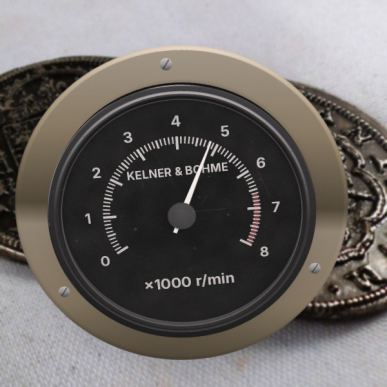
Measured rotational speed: 4800 (rpm)
